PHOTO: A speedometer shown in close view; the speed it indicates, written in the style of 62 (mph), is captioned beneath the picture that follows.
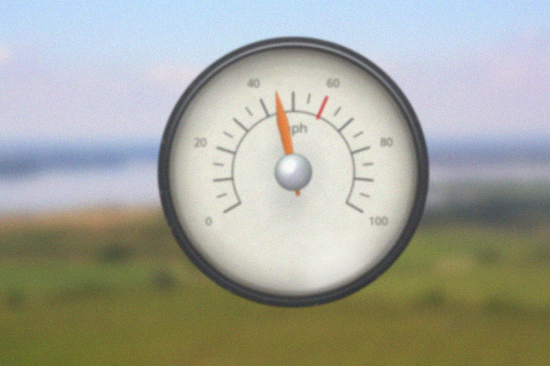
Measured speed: 45 (mph)
